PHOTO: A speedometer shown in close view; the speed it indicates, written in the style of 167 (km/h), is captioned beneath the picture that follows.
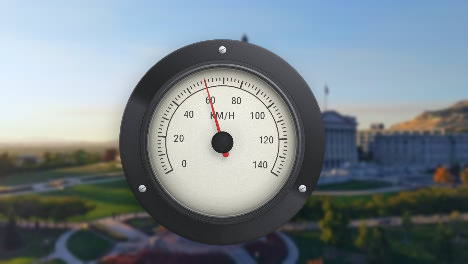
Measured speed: 60 (km/h)
